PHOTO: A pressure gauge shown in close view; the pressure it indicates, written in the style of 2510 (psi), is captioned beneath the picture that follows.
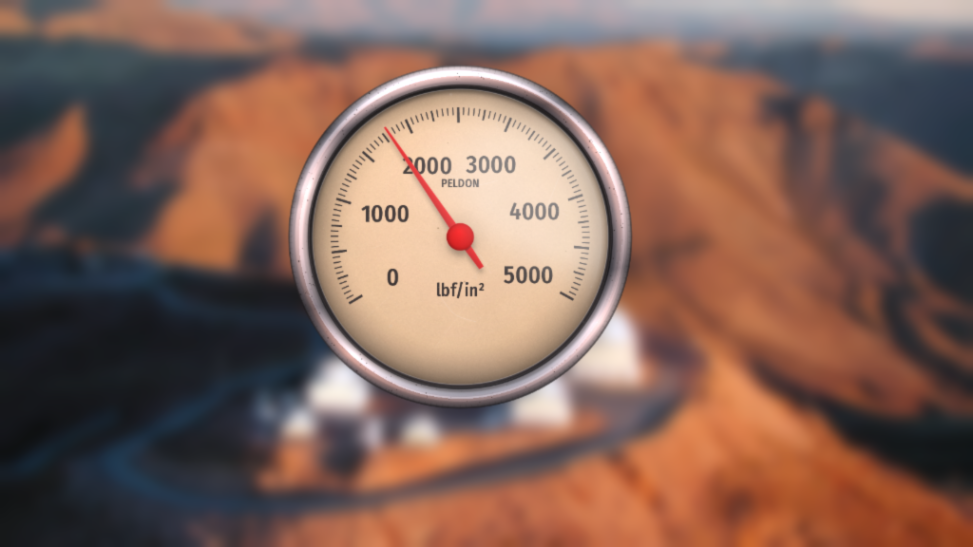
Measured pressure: 1800 (psi)
